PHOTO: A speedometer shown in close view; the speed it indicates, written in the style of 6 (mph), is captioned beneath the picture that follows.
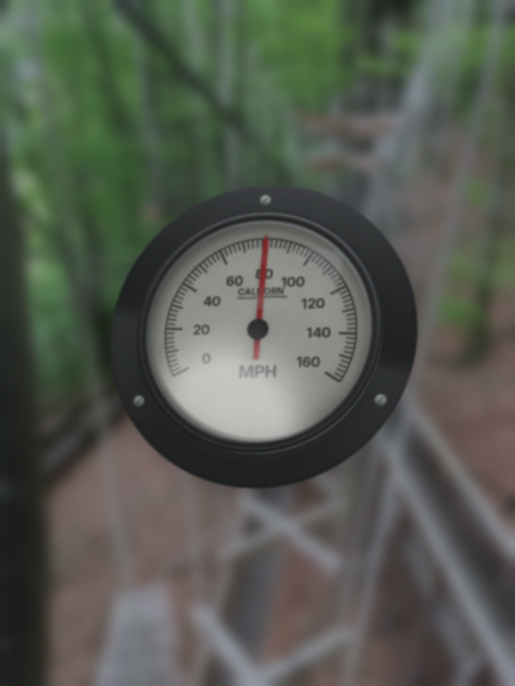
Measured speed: 80 (mph)
